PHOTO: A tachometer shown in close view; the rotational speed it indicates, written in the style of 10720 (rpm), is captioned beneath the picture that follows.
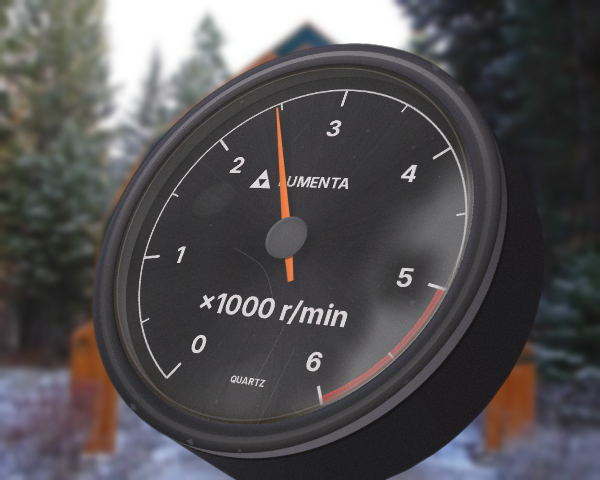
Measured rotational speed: 2500 (rpm)
